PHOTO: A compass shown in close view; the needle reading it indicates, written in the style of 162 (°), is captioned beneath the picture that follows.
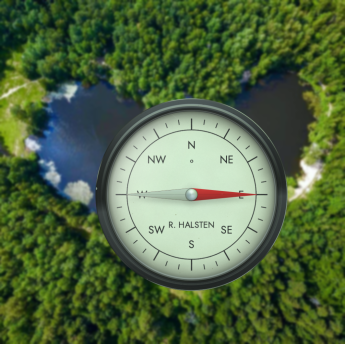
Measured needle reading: 90 (°)
